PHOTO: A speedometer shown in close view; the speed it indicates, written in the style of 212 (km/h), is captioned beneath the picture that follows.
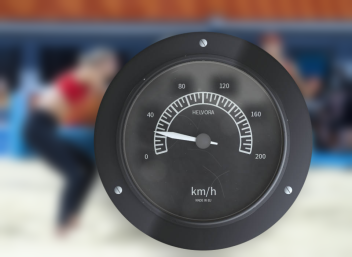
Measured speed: 25 (km/h)
